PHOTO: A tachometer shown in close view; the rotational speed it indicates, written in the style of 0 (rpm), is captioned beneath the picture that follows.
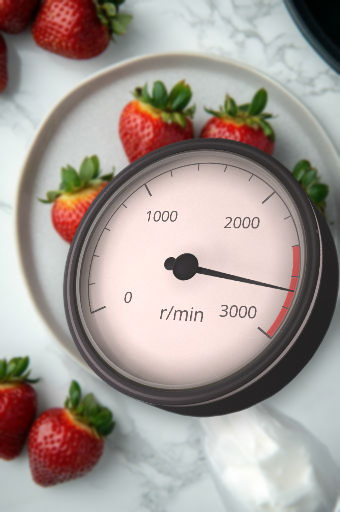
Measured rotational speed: 2700 (rpm)
